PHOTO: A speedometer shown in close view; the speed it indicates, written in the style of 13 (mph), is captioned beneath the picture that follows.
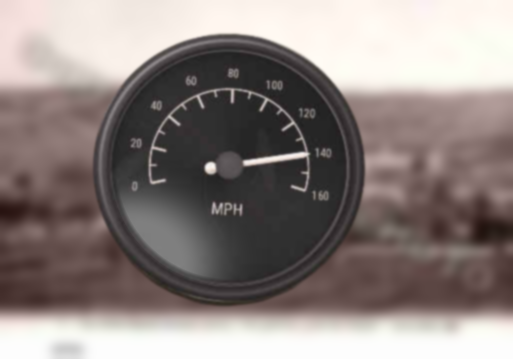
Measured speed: 140 (mph)
